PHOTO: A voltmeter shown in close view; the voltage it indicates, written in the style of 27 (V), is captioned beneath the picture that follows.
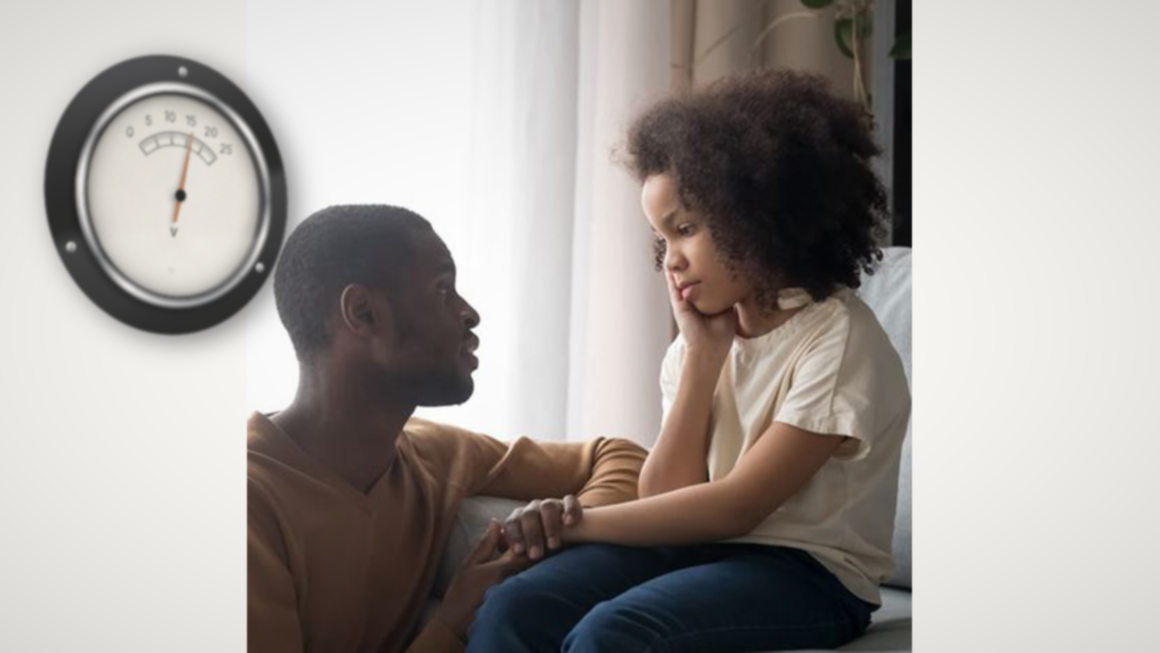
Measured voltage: 15 (V)
